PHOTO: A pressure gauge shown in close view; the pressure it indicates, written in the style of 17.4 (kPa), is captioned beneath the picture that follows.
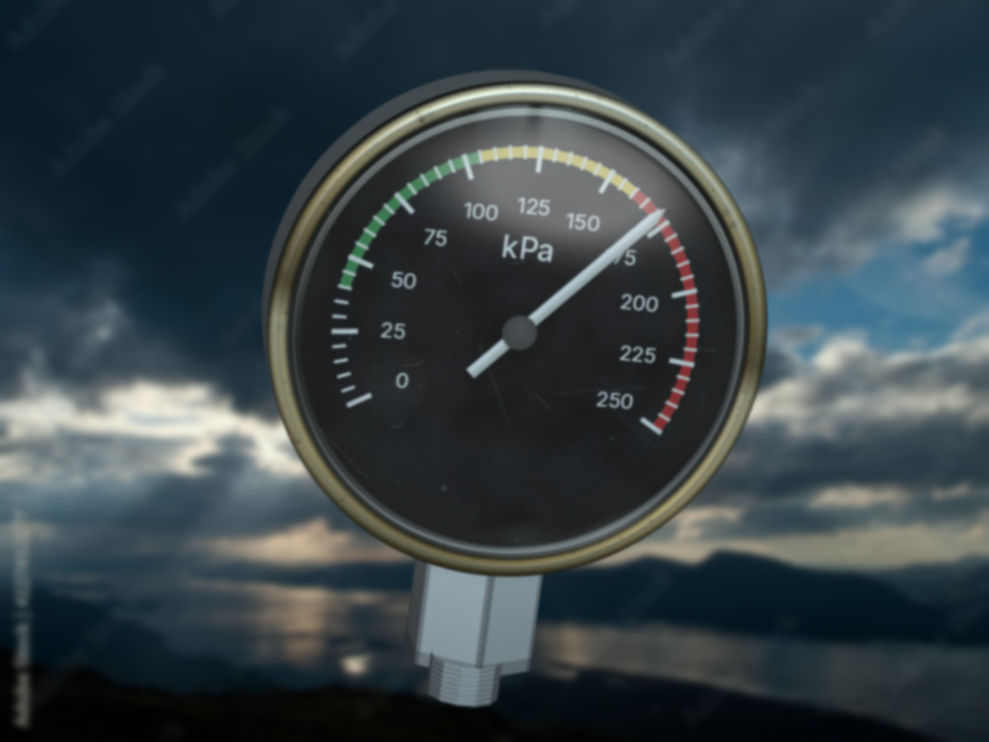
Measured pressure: 170 (kPa)
